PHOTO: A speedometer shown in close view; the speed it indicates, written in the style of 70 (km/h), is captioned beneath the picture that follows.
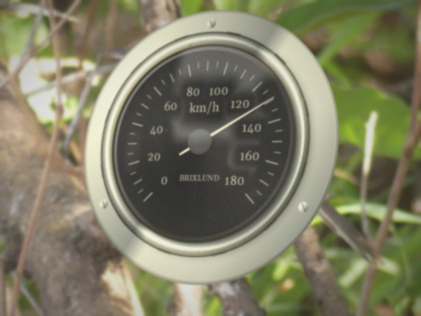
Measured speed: 130 (km/h)
